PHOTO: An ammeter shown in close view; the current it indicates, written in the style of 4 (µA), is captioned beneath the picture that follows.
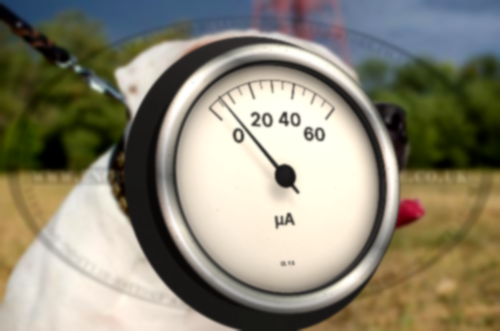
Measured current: 5 (µA)
